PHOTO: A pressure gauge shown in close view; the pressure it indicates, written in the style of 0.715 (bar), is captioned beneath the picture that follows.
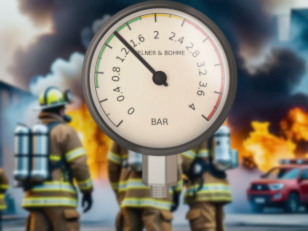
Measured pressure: 1.4 (bar)
